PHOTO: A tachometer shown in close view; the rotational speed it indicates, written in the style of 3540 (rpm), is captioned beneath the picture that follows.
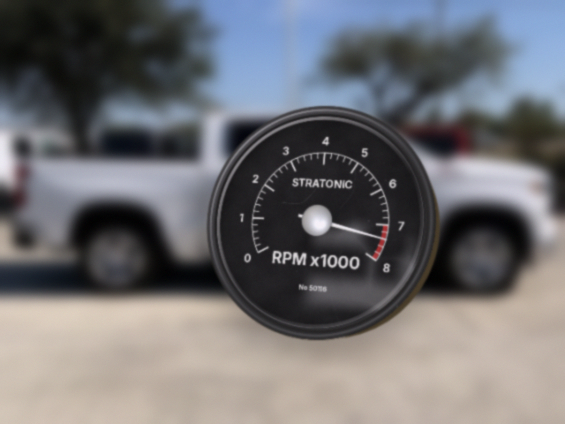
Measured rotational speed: 7400 (rpm)
